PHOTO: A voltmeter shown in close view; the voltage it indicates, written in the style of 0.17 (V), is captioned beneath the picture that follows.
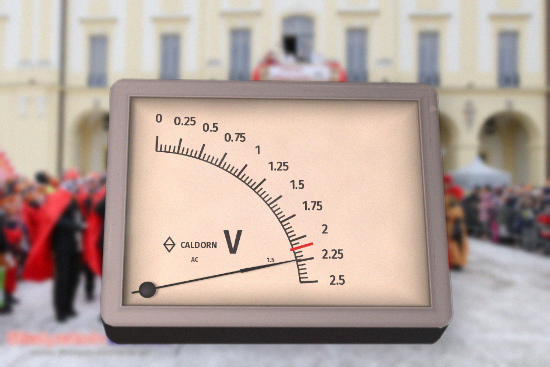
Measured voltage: 2.25 (V)
